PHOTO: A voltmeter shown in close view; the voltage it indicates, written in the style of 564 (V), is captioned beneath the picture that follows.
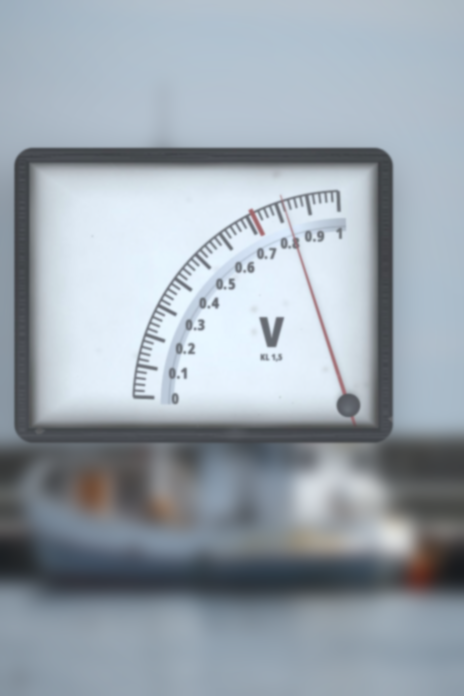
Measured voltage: 0.82 (V)
